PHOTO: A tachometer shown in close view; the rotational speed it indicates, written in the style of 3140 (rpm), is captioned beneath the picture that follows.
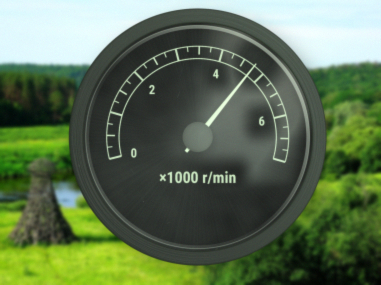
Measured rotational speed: 4750 (rpm)
